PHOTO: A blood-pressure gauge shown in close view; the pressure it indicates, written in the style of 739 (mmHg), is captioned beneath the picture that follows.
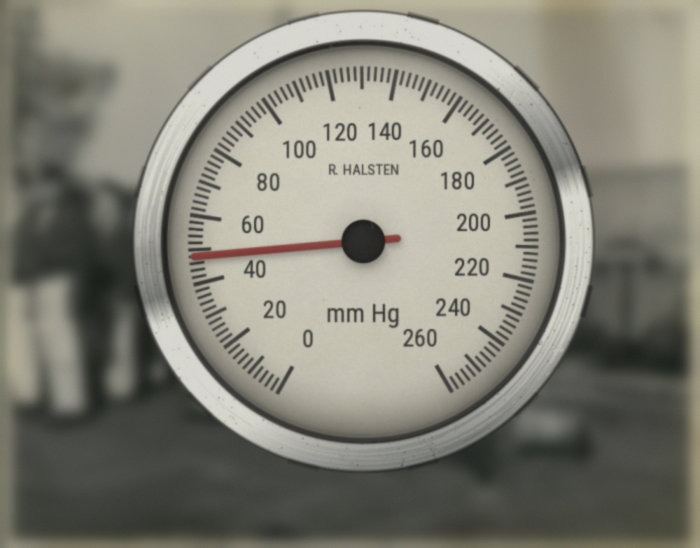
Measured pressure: 48 (mmHg)
